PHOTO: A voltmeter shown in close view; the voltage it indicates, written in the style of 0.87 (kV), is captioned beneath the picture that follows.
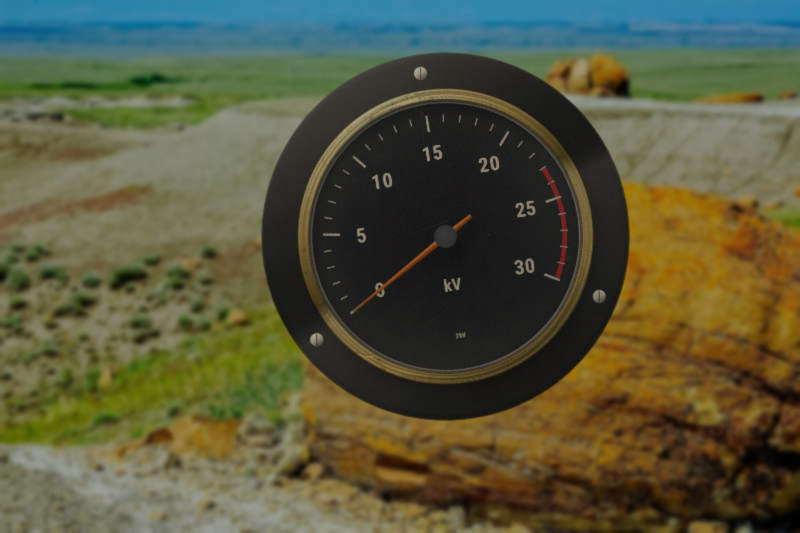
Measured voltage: 0 (kV)
